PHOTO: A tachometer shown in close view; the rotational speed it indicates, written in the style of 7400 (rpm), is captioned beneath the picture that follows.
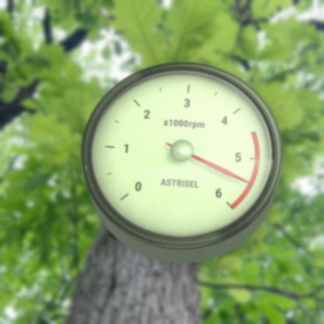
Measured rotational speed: 5500 (rpm)
